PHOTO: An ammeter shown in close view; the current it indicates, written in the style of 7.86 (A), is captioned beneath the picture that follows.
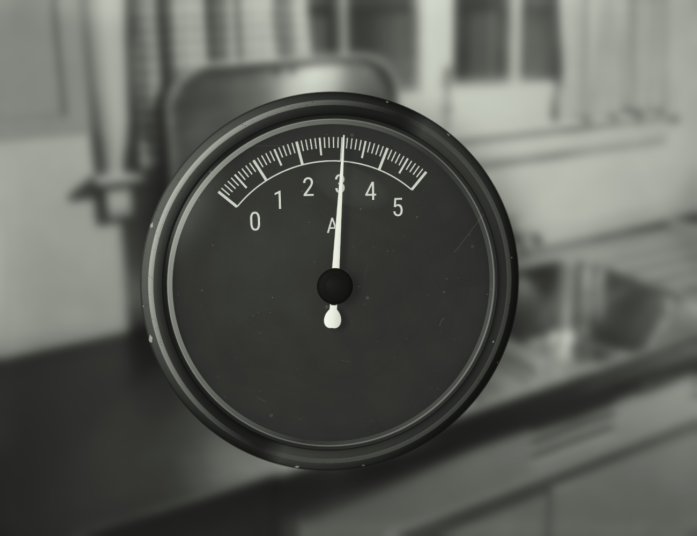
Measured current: 3 (A)
